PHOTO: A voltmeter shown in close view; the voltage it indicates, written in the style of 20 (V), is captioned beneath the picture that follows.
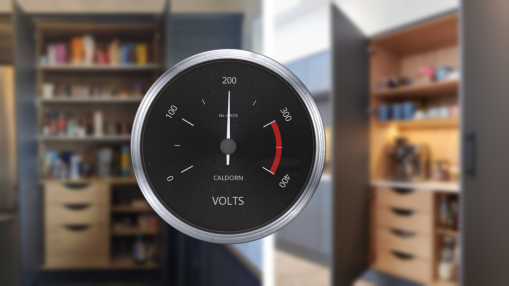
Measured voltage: 200 (V)
